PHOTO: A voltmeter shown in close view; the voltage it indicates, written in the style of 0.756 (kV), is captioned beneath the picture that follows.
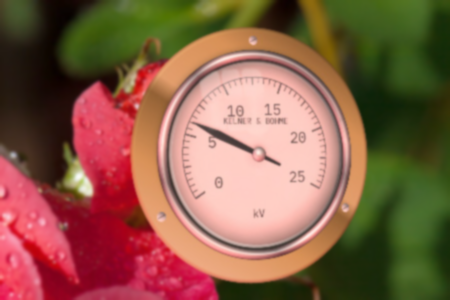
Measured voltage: 6 (kV)
